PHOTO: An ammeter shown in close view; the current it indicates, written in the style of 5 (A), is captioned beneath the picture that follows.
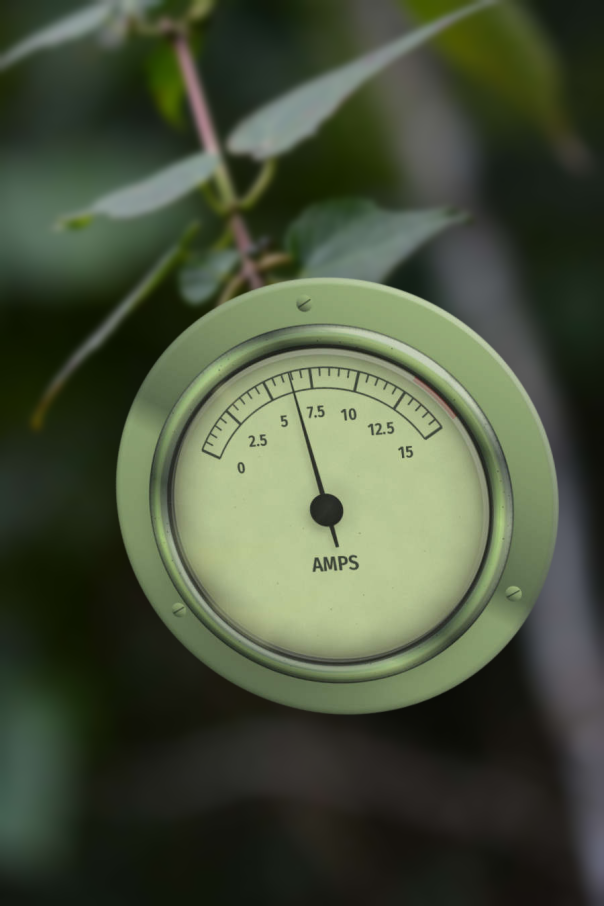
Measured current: 6.5 (A)
